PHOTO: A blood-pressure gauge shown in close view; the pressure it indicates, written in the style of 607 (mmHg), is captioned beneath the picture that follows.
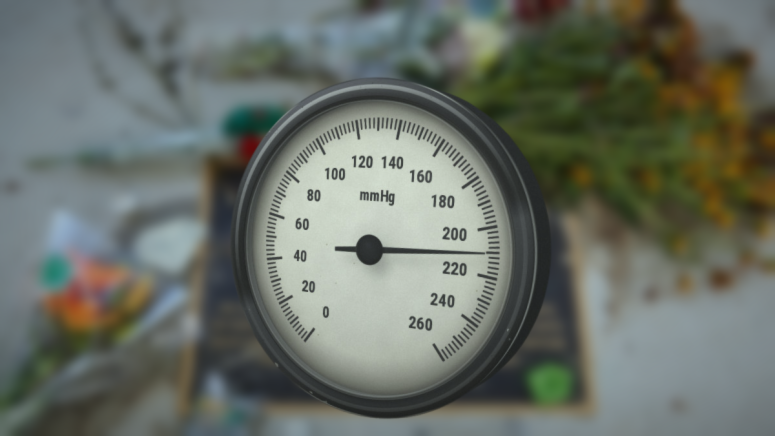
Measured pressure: 210 (mmHg)
